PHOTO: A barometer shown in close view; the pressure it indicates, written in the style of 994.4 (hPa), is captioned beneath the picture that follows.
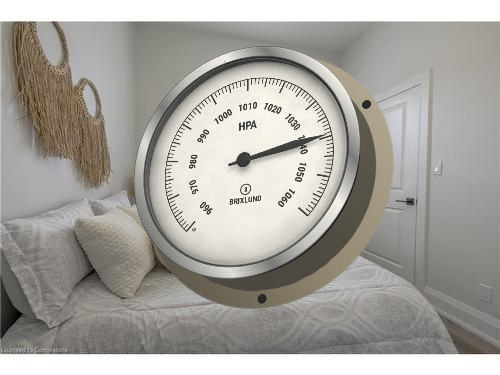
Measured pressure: 1040 (hPa)
